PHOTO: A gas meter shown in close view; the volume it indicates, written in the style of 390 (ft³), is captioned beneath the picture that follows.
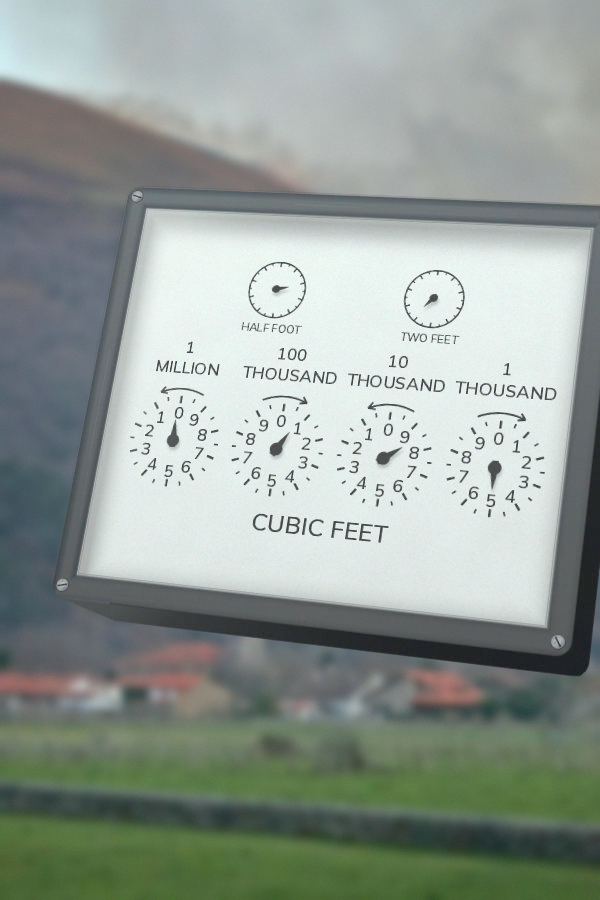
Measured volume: 8500 (ft³)
